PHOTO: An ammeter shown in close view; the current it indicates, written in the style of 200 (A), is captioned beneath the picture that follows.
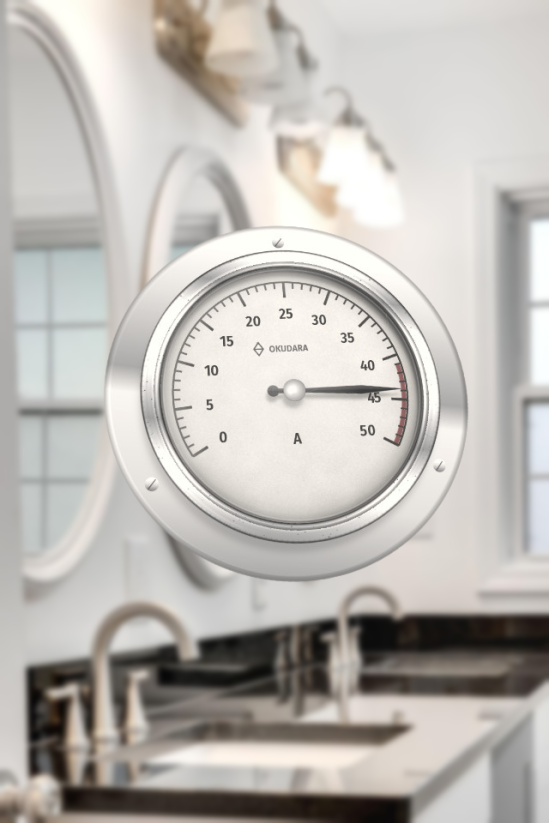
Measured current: 44 (A)
